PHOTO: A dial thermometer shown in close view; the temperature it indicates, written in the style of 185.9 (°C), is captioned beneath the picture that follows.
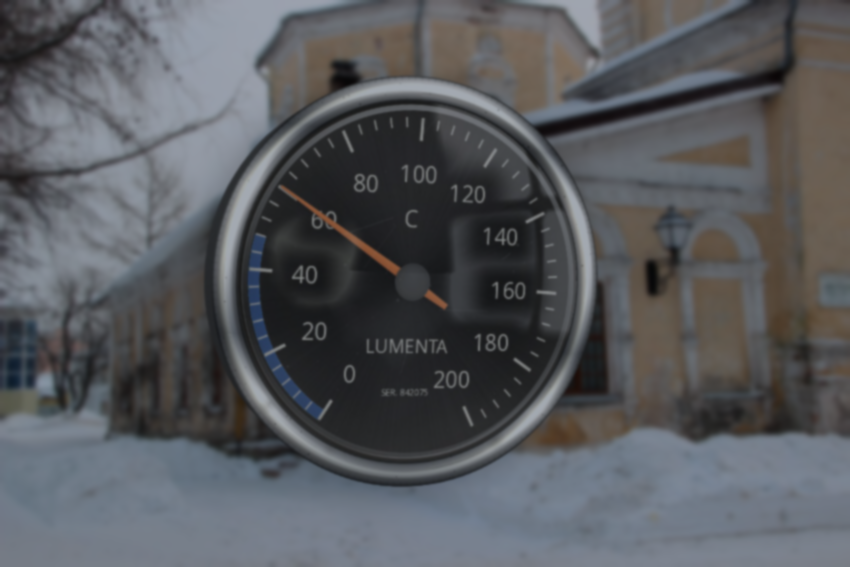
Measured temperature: 60 (°C)
